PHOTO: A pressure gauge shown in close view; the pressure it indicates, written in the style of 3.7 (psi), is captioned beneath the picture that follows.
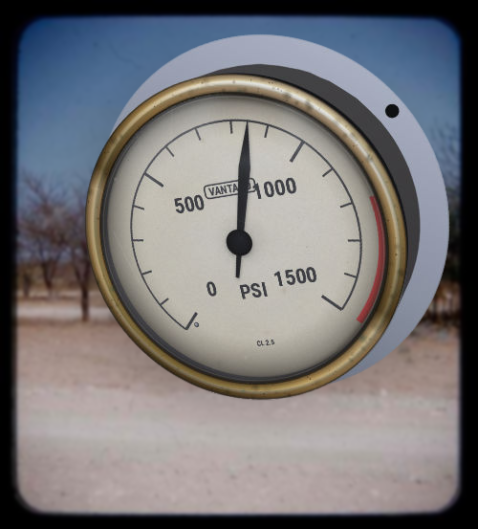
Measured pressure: 850 (psi)
